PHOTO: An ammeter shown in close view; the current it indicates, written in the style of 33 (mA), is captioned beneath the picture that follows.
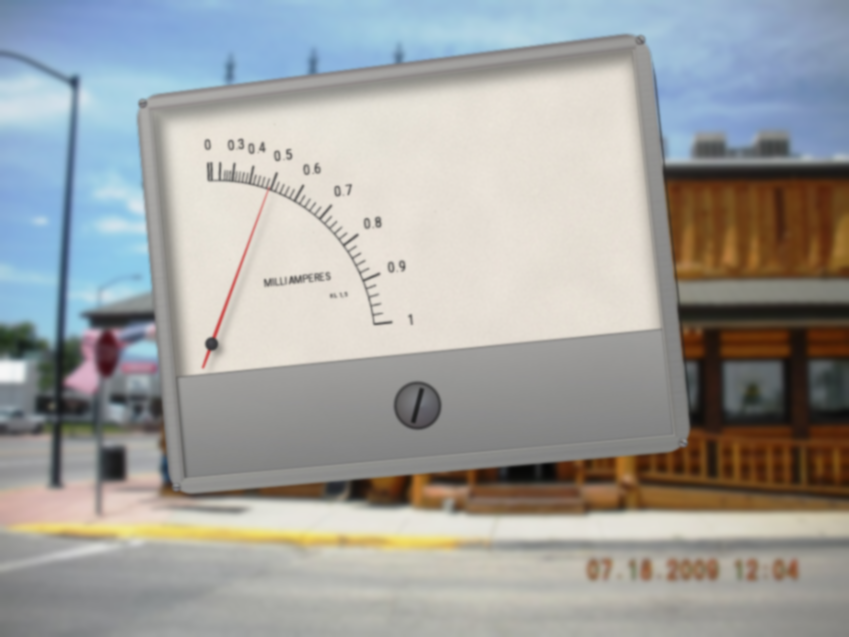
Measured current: 0.5 (mA)
